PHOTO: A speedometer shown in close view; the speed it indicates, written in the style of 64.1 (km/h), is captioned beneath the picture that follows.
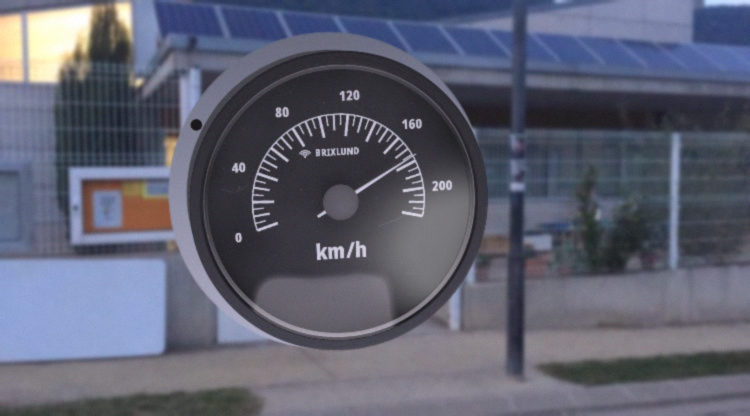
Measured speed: 175 (km/h)
